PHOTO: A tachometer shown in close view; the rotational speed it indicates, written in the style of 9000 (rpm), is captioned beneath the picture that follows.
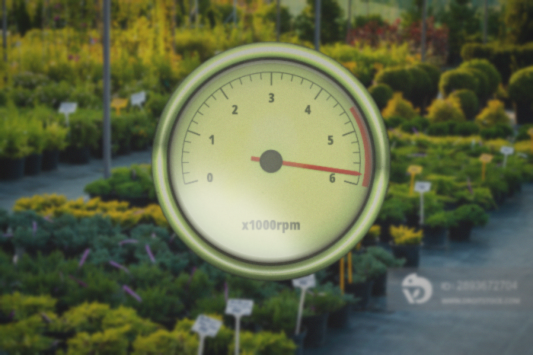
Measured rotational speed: 5800 (rpm)
